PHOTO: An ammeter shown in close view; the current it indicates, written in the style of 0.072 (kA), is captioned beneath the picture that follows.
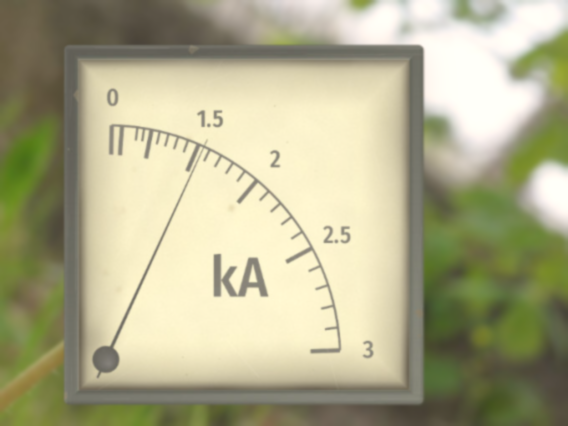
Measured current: 1.55 (kA)
